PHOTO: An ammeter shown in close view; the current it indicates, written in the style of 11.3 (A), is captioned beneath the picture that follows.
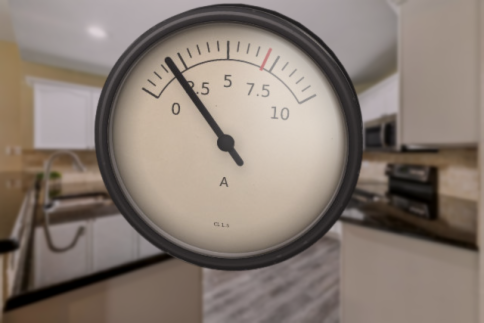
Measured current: 2 (A)
